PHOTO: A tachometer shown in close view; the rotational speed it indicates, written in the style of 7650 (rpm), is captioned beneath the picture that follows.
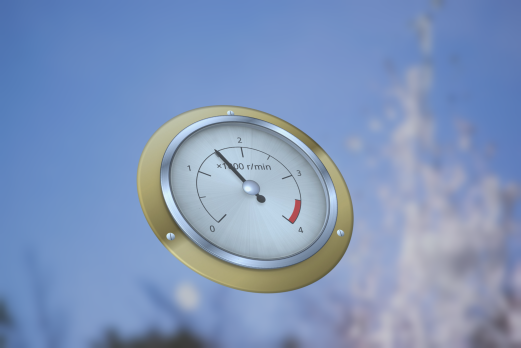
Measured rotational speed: 1500 (rpm)
